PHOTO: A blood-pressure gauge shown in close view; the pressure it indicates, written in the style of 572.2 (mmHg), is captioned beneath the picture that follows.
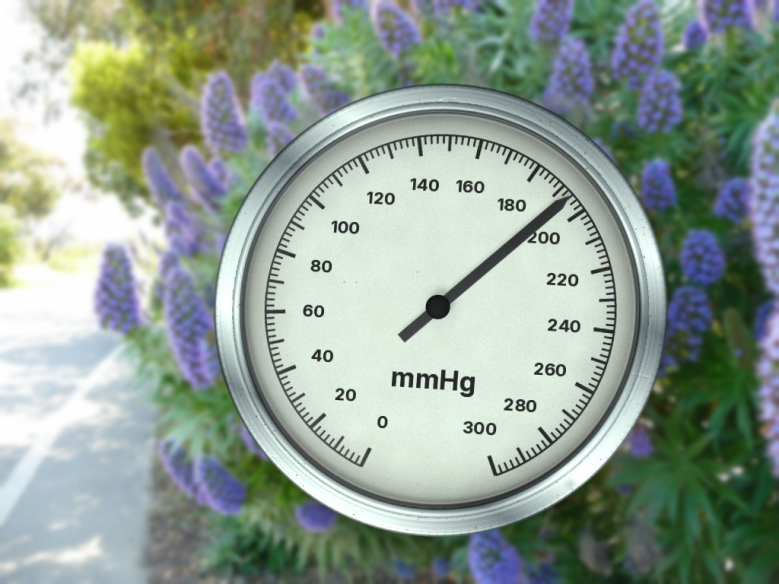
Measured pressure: 194 (mmHg)
